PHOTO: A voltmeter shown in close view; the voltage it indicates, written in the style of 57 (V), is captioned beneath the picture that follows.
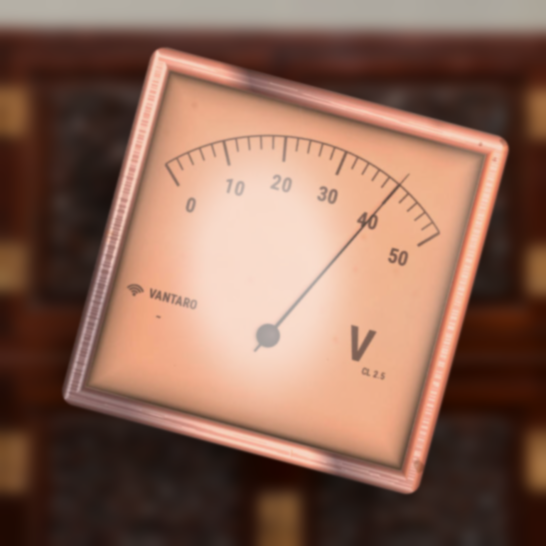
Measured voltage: 40 (V)
